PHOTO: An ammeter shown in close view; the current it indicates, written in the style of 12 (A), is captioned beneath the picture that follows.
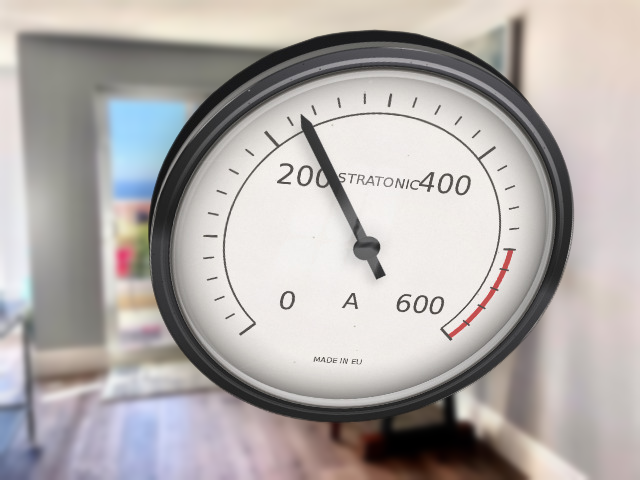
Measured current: 230 (A)
